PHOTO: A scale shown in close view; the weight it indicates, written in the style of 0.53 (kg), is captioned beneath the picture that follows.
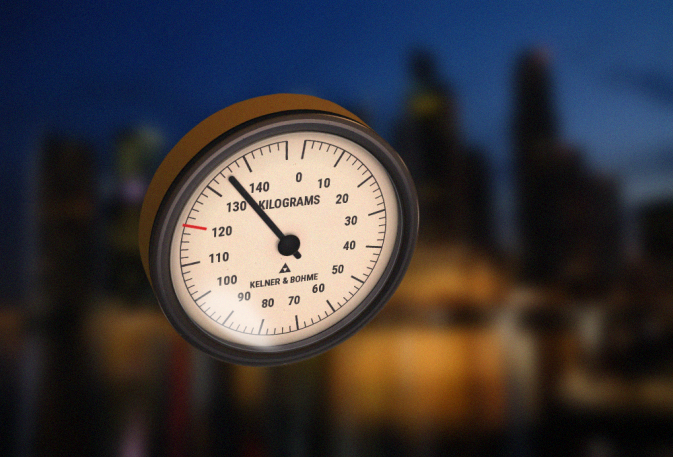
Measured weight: 135 (kg)
